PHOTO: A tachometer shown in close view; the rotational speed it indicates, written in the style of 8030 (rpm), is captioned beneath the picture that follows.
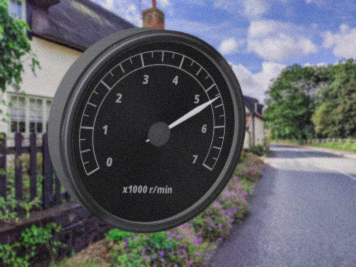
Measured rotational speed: 5250 (rpm)
